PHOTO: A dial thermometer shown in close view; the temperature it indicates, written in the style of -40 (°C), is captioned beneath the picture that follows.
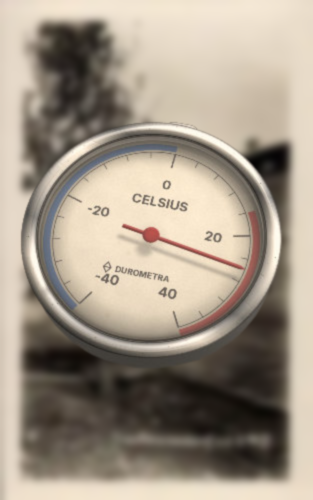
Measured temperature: 26 (°C)
